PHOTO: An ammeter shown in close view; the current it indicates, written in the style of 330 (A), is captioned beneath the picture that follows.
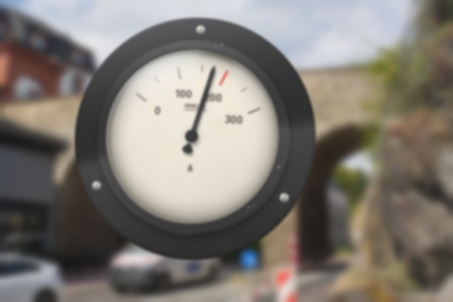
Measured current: 175 (A)
